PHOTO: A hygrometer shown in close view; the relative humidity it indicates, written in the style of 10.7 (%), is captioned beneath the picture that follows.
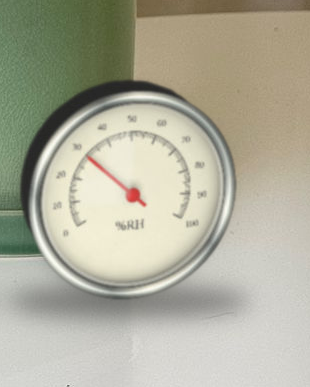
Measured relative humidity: 30 (%)
